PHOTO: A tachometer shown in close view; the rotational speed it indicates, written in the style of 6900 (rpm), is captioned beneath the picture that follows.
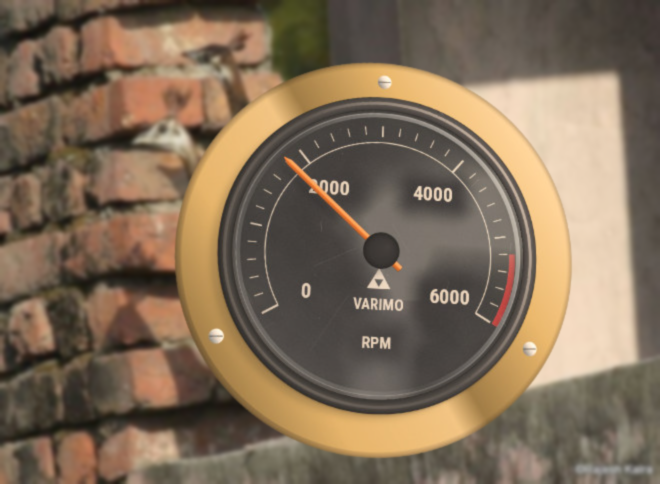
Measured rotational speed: 1800 (rpm)
